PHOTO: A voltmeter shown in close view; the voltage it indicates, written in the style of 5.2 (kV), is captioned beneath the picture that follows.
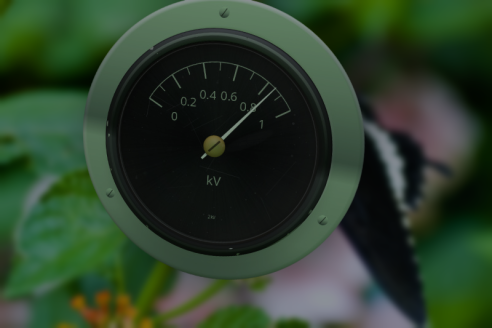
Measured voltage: 0.85 (kV)
